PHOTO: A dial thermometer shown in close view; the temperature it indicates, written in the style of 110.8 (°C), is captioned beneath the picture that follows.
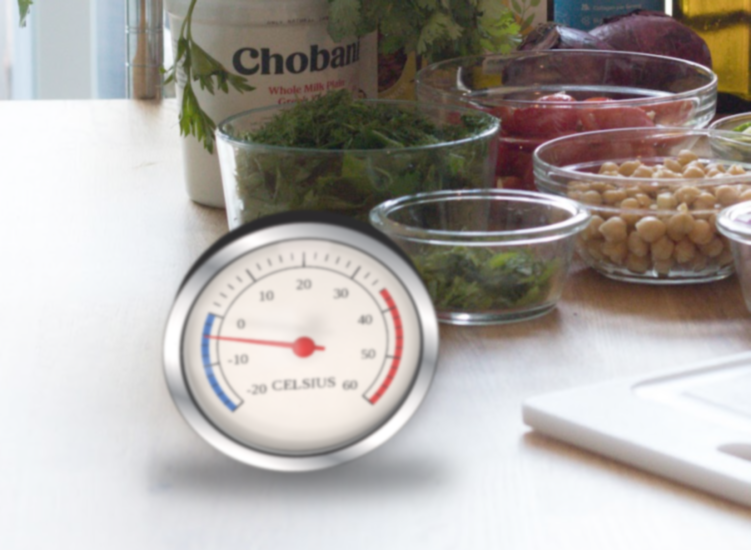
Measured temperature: -4 (°C)
